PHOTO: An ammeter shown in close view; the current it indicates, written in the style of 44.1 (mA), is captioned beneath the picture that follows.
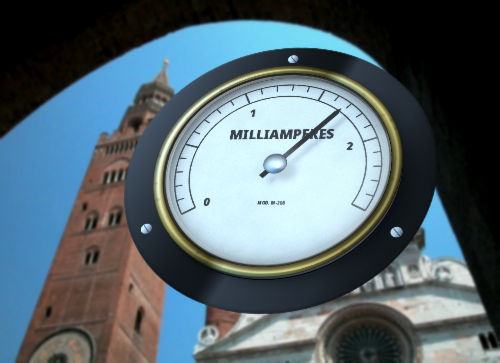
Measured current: 1.7 (mA)
